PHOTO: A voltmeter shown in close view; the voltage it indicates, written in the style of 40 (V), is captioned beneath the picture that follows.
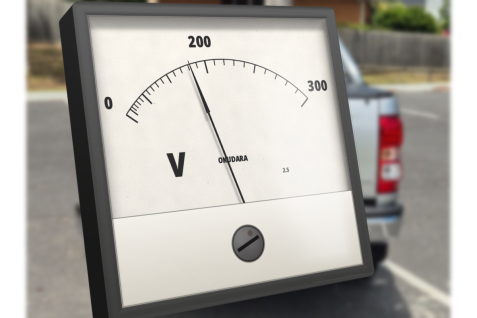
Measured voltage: 180 (V)
